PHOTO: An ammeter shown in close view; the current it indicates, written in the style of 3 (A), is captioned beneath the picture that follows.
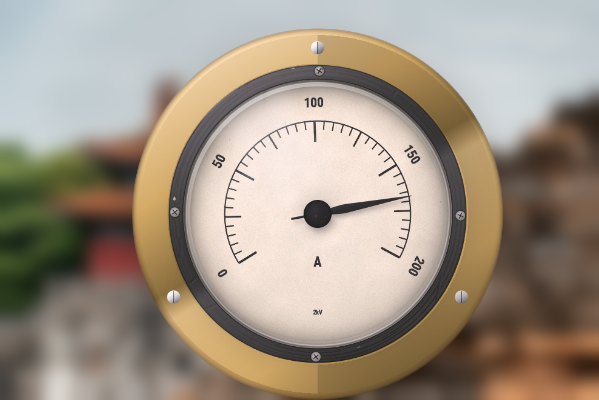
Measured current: 167.5 (A)
